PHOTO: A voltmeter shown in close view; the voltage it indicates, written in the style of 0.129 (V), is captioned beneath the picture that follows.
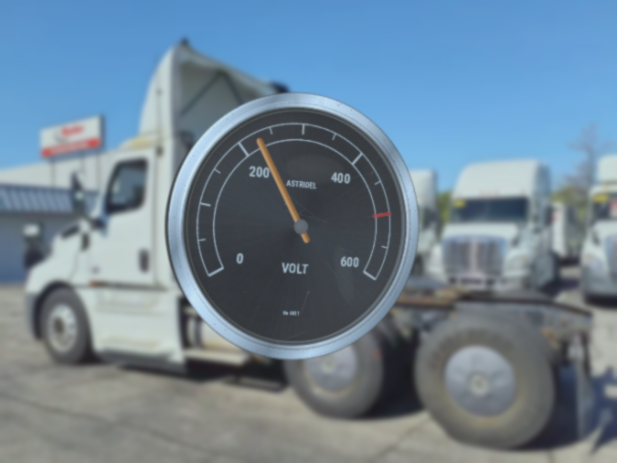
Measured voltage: 225 (V)
